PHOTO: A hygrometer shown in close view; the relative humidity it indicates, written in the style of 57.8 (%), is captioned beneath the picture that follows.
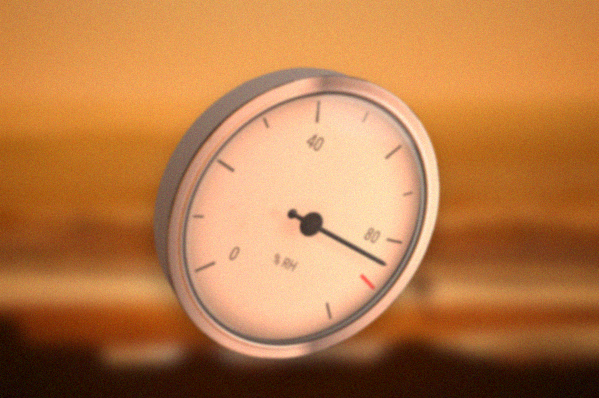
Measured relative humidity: 85 (%)
